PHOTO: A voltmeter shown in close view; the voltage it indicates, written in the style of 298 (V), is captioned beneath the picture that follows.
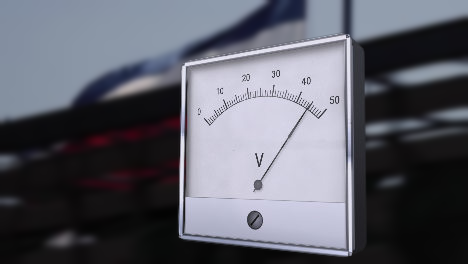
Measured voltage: 45 (V)
